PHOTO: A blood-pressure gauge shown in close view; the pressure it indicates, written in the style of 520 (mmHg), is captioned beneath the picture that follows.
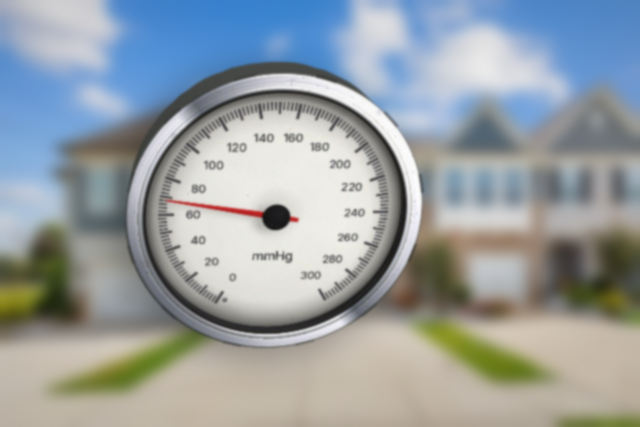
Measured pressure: 70 (mmHg)
